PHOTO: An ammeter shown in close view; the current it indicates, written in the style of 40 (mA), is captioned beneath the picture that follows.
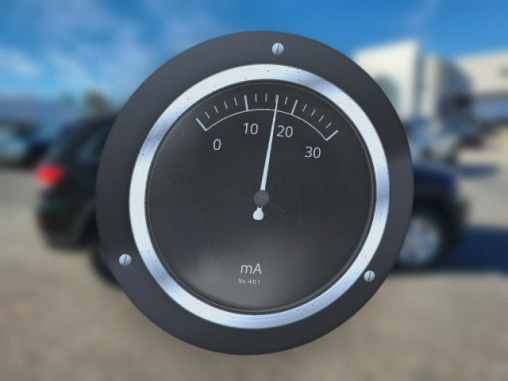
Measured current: 16 (mA)
